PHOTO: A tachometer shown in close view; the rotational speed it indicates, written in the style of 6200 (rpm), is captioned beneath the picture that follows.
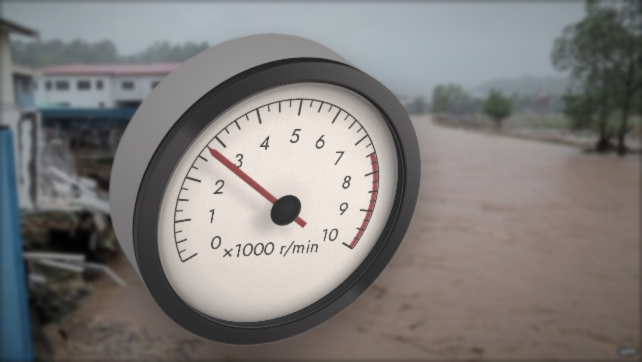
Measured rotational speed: 2750 (rpm)
